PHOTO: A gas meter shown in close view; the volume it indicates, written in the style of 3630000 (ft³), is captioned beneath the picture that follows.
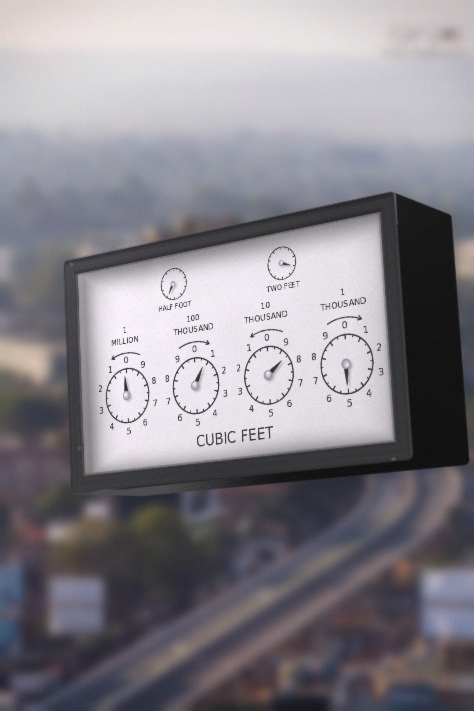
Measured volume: 8500 (ft³)
